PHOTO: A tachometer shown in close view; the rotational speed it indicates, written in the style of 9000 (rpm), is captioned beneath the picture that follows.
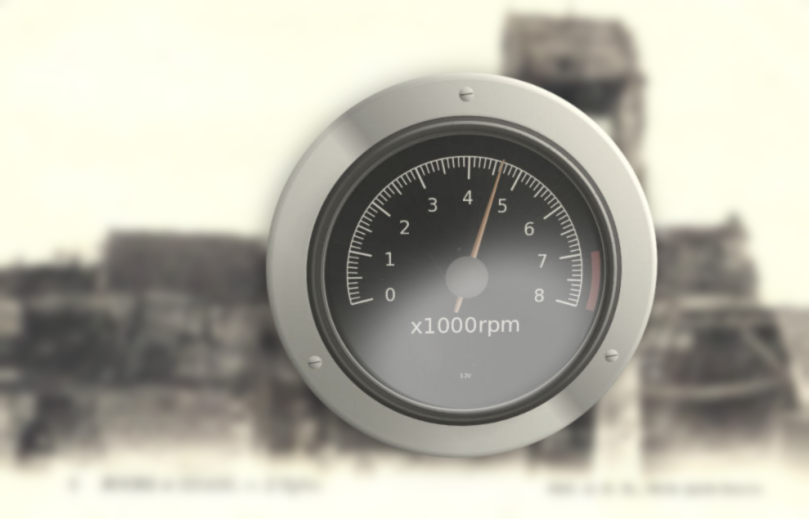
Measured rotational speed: 4600 (rpm)
